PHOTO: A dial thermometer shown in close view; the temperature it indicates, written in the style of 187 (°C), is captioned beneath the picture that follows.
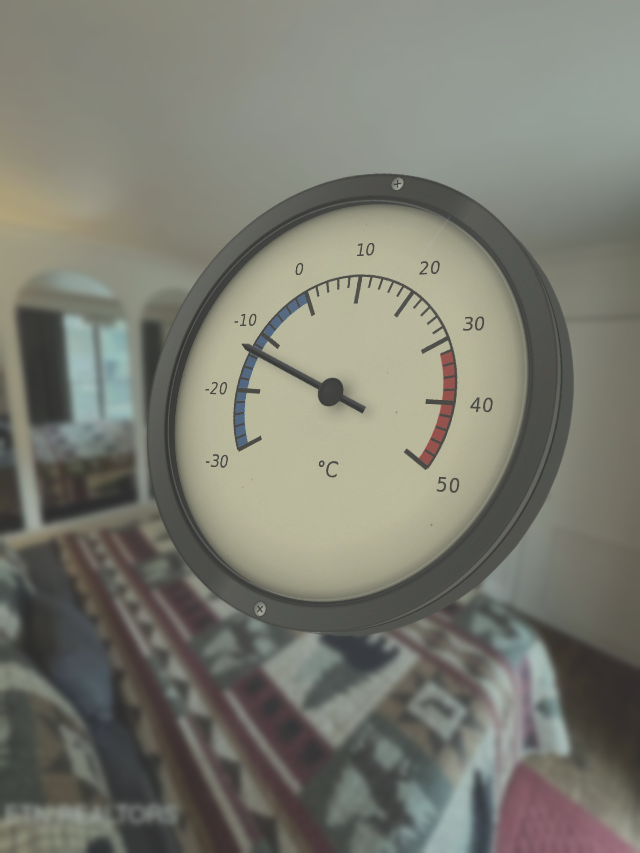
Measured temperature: -13 (°C)
